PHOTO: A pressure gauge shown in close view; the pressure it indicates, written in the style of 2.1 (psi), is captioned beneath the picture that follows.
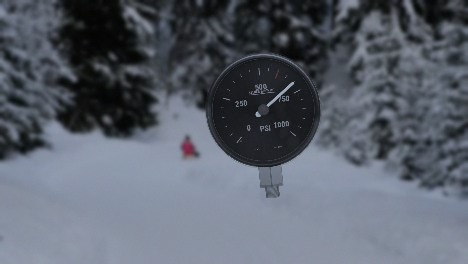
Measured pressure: 700 (psi)
